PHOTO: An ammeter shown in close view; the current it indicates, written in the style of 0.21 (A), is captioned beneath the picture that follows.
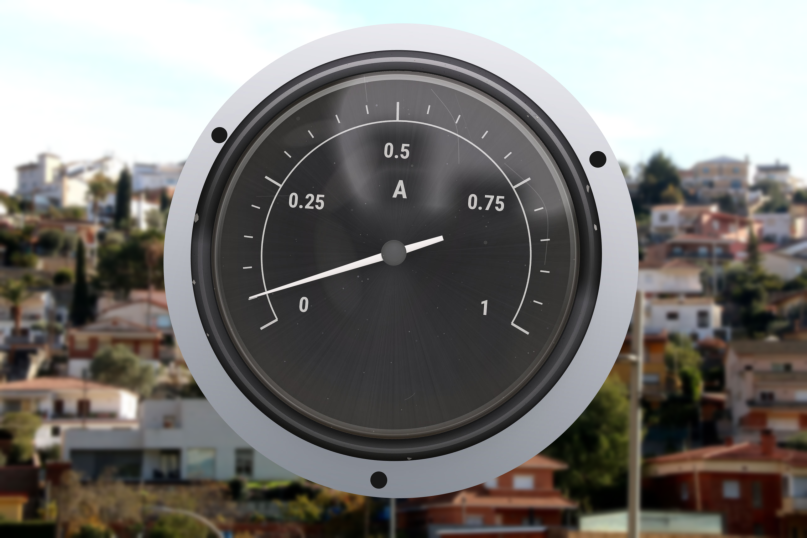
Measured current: 0.05 (A)
